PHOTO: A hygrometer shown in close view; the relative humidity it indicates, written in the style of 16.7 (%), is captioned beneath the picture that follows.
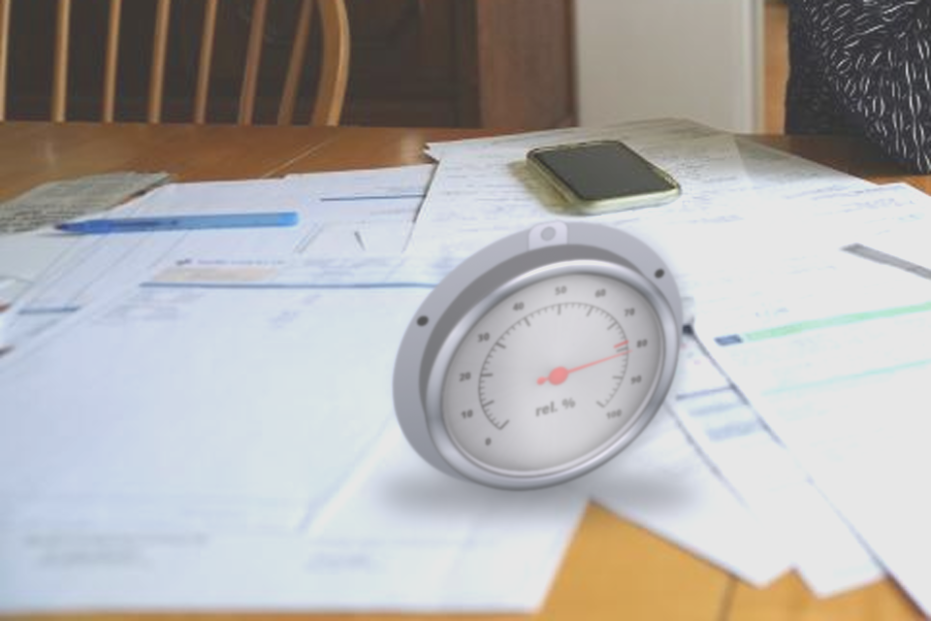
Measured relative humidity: 80 (%)
